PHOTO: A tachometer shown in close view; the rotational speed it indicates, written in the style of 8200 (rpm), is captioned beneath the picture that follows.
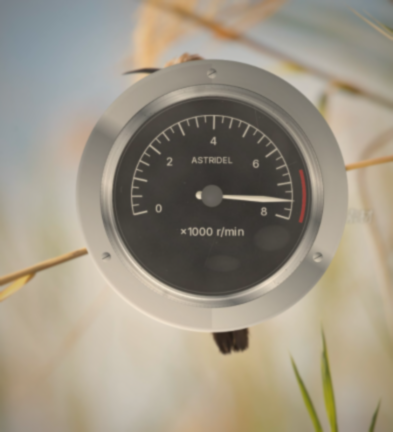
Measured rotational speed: 7500 (rpm)
